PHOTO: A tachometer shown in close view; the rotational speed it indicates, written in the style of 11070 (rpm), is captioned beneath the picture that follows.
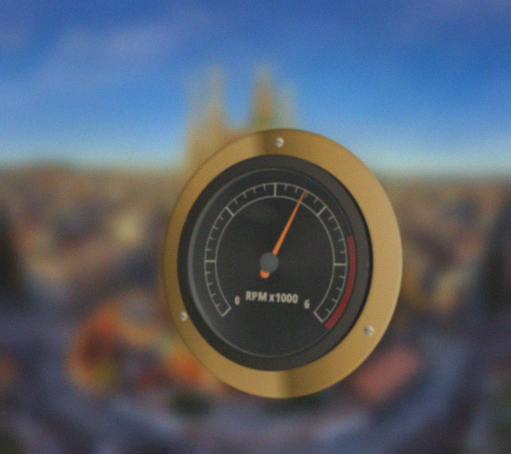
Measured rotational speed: 3600 (rpm)
